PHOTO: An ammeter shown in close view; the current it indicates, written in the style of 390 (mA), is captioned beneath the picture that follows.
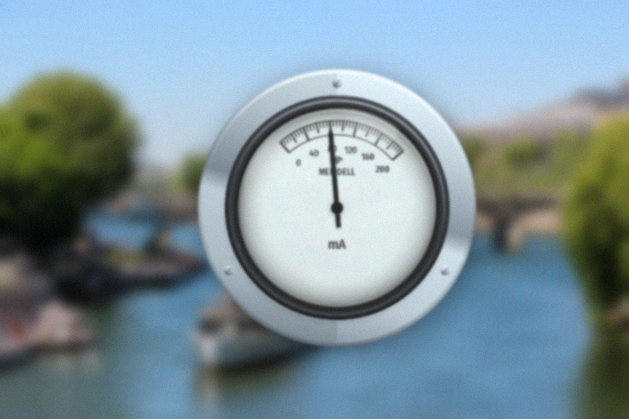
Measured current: 80 (mA)
